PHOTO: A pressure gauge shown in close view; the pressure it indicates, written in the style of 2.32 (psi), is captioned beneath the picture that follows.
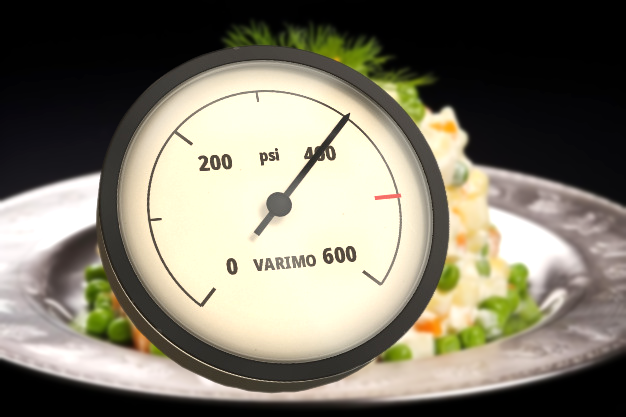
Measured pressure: 400 (psi)
